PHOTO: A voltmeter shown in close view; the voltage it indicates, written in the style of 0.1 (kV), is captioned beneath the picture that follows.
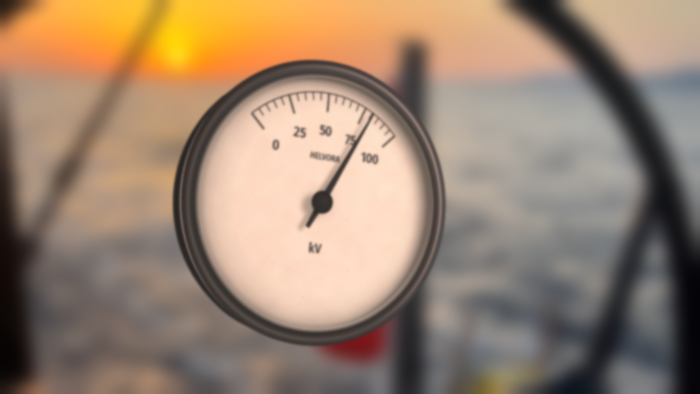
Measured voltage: 80 (kV)
